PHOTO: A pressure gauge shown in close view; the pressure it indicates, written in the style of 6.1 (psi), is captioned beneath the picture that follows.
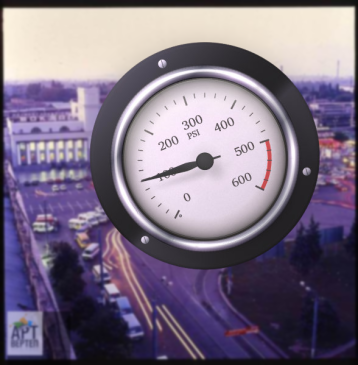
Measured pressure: 100 (psi)
